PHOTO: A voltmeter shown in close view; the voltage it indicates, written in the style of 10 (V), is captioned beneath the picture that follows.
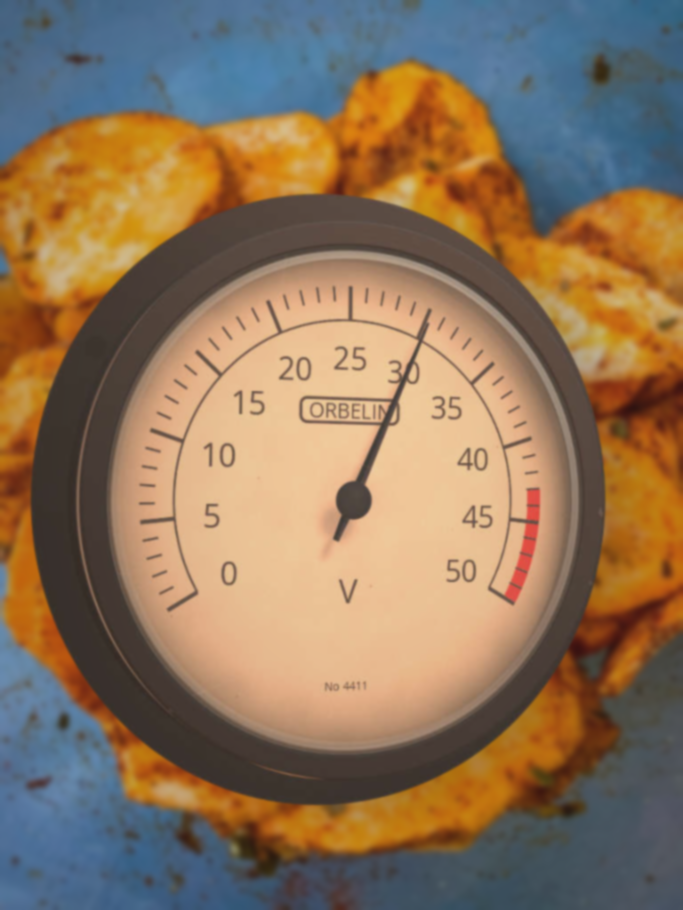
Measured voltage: 30 (V)
